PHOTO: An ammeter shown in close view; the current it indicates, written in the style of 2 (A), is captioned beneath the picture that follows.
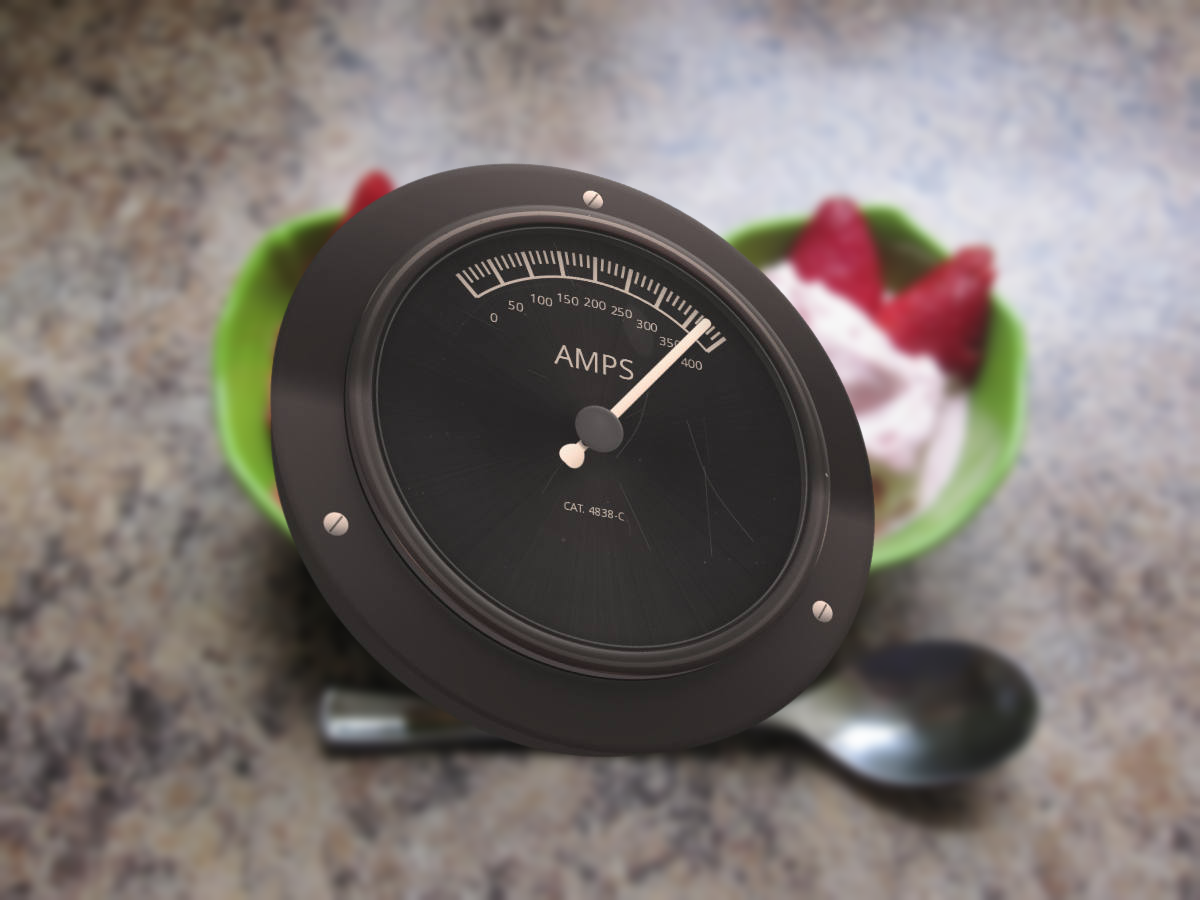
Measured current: 370 (A)
